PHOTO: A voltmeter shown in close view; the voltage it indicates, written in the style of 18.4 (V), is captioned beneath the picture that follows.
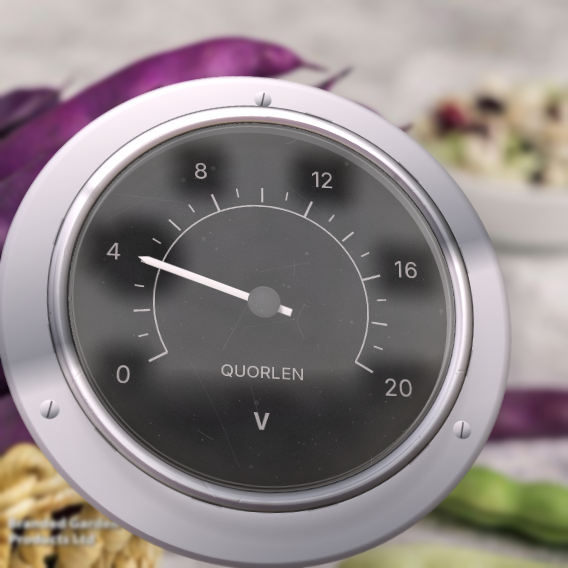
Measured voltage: 4 (V)
